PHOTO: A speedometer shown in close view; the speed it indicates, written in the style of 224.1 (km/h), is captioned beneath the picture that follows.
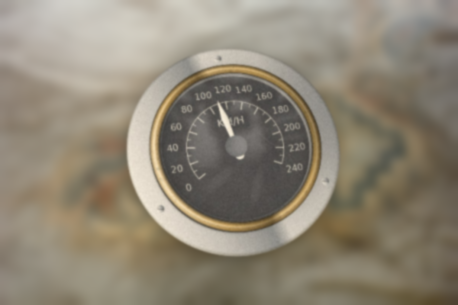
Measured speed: 110 (km/h)
